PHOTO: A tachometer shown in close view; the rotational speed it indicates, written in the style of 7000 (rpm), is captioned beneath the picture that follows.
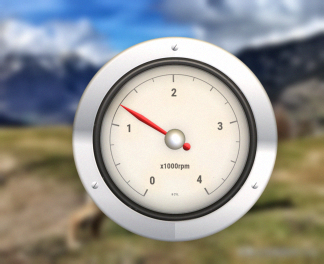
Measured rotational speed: 1250 (rpm)
